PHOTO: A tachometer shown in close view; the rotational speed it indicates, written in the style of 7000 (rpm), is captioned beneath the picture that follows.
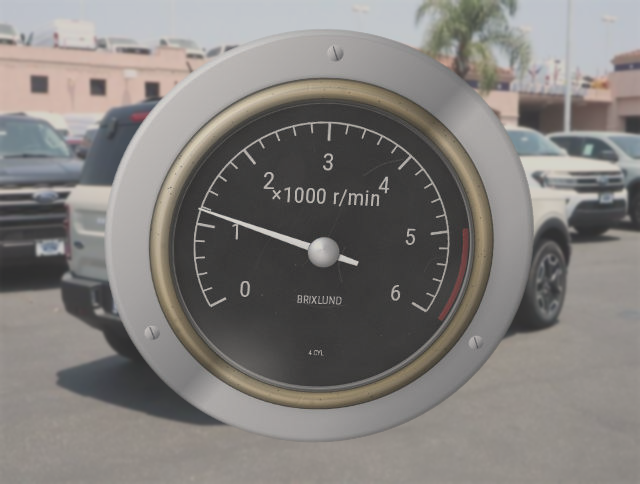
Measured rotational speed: 1200 (rpm)
